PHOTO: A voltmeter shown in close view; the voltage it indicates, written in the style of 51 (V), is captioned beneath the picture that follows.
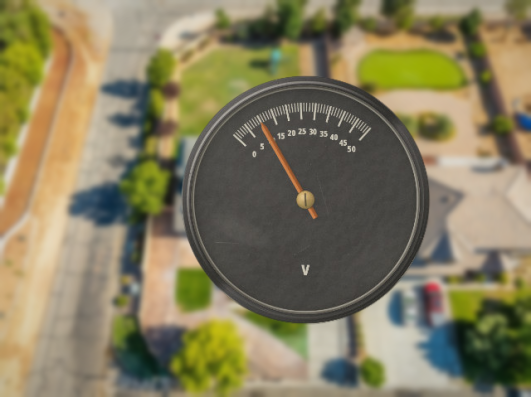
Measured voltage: 10 (V)
